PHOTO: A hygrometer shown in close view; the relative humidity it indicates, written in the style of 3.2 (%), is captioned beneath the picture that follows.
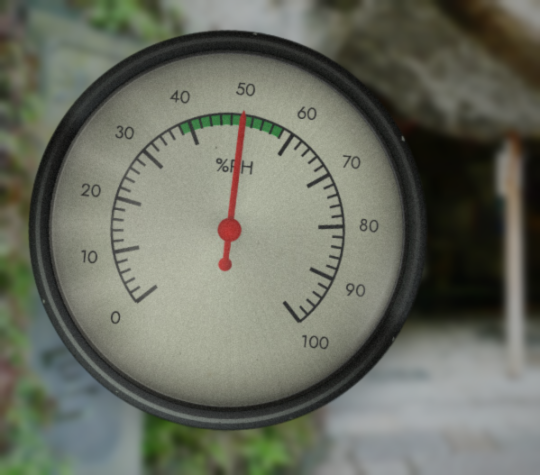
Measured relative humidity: 50 (%)
